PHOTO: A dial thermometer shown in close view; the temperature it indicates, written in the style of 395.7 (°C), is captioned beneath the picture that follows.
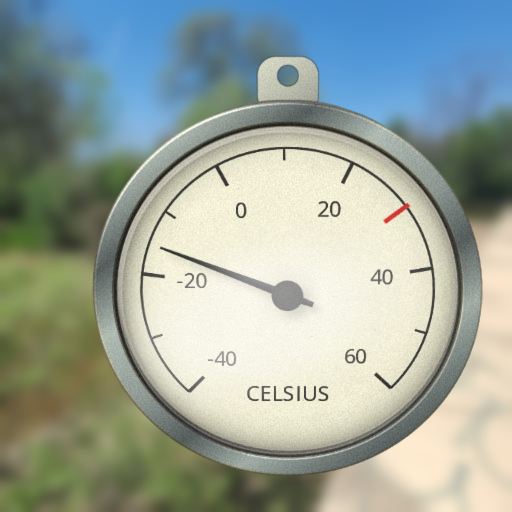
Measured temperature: -15 (°C)
